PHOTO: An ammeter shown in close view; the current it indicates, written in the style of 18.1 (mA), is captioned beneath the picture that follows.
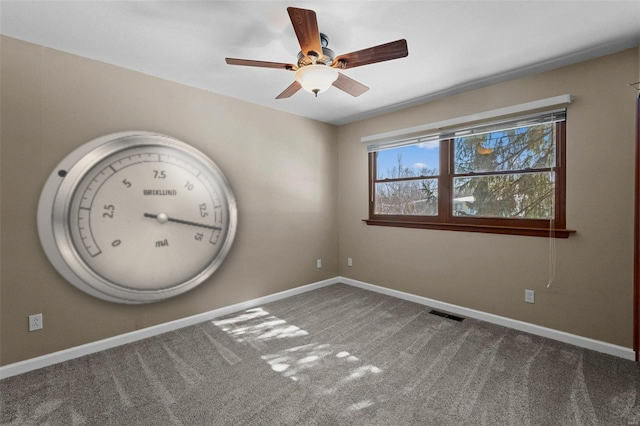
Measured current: 14 (mA)
